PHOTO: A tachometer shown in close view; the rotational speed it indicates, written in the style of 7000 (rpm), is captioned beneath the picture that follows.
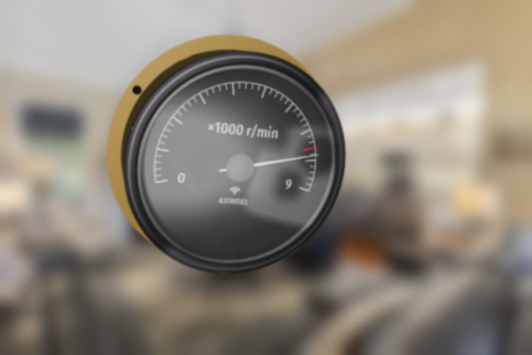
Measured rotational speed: 7800 (rpm)
